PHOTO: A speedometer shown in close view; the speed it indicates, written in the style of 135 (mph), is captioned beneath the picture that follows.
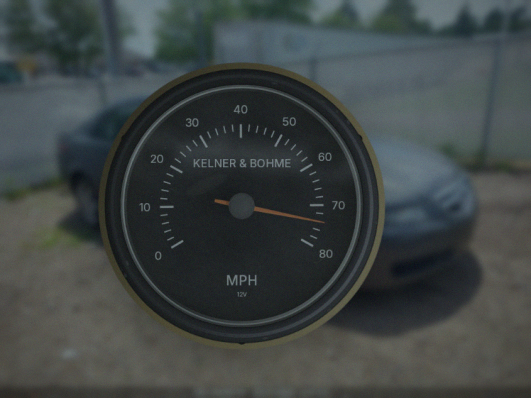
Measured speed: 74 (mph)
